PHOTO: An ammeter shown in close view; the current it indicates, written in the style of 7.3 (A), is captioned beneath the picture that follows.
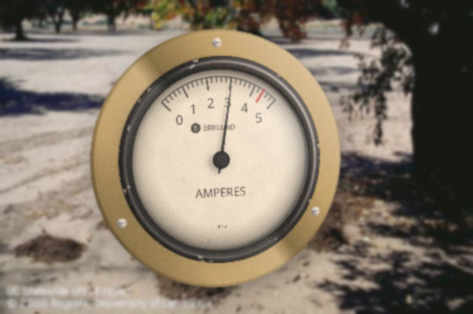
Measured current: 3 (A)
